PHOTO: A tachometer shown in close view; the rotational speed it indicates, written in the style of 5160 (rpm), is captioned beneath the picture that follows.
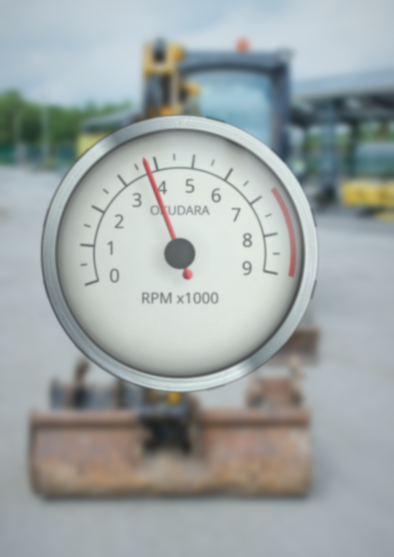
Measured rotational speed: 3750 (rpm)
